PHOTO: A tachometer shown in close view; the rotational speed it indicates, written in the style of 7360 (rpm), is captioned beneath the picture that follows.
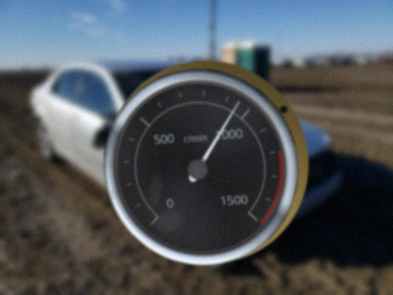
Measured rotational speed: 950 (rpm)
